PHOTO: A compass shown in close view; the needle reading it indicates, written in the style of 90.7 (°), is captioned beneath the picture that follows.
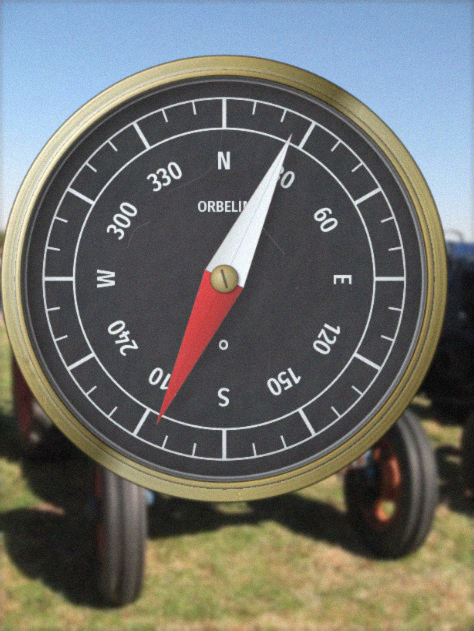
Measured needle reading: 205 (°)
